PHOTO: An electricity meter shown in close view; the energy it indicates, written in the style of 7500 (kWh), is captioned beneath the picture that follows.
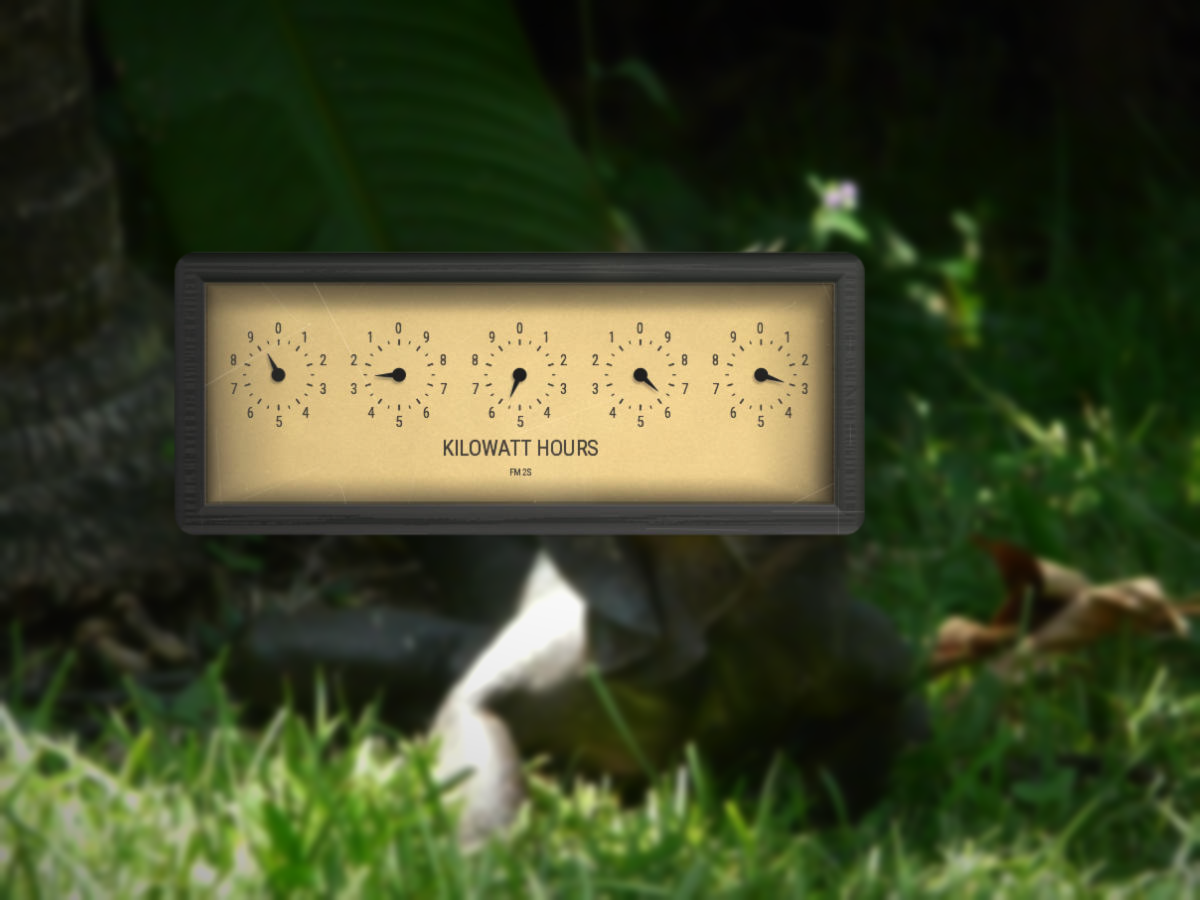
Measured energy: 92563 (kWh)
